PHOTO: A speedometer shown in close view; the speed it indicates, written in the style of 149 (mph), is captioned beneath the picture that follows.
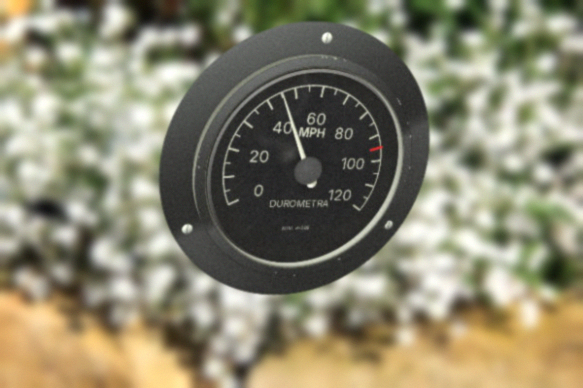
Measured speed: 45 (mph)
